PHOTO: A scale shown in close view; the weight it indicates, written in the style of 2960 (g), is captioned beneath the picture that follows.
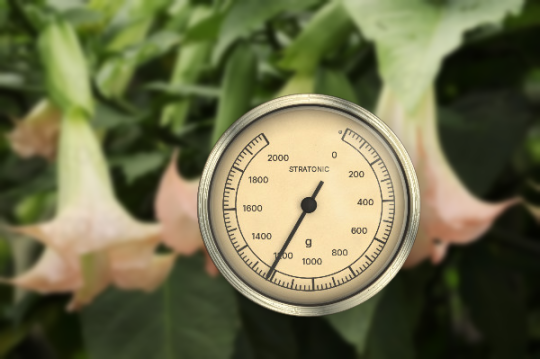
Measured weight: 1220 (g)
